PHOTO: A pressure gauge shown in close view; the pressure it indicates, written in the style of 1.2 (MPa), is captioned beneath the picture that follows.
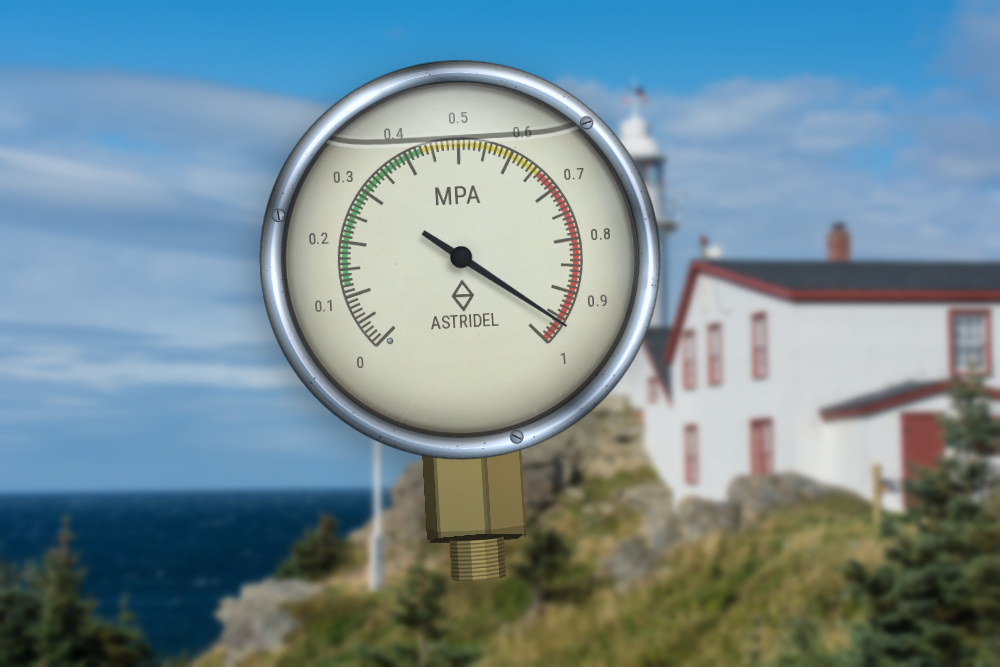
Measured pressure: 0.96 (MPa)
